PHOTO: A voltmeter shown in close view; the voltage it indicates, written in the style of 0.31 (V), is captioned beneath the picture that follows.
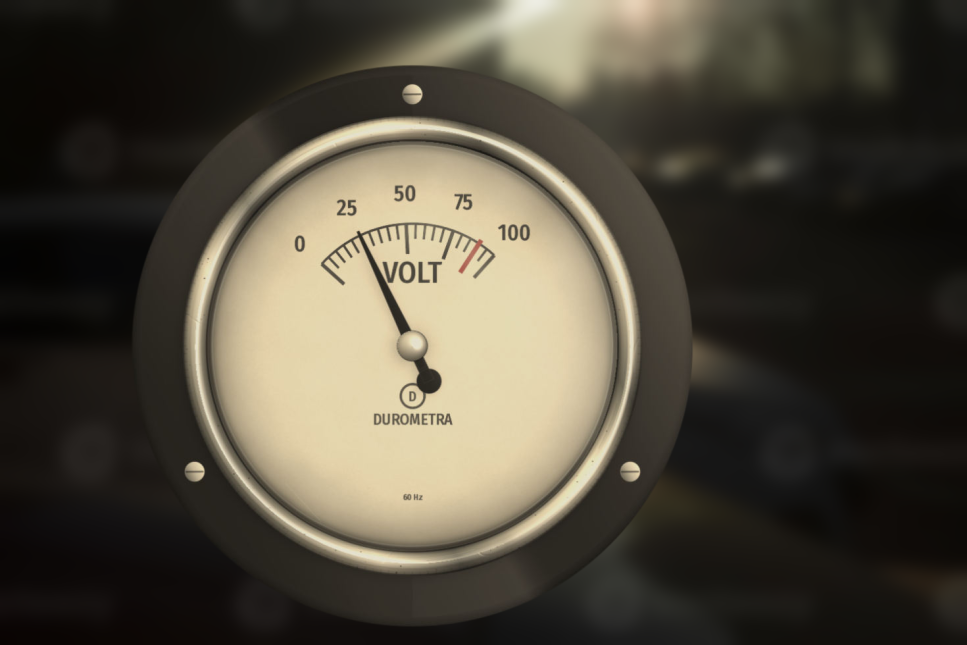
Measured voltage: 25 (V)
